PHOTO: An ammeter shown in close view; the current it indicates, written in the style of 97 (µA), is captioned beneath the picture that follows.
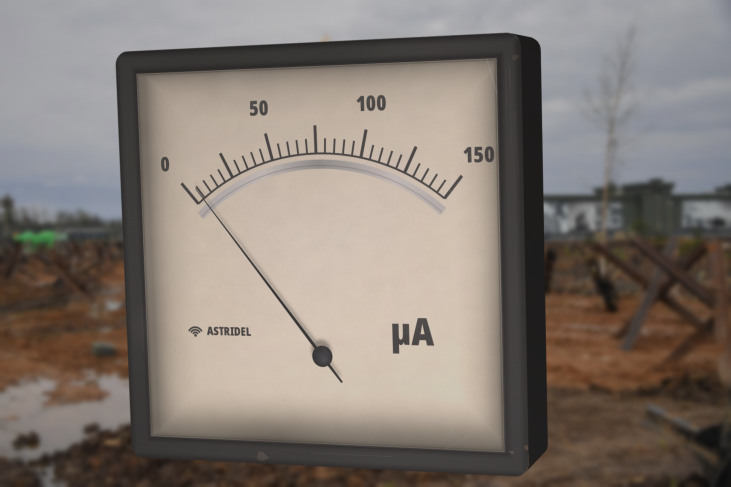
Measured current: 5 (µA)
